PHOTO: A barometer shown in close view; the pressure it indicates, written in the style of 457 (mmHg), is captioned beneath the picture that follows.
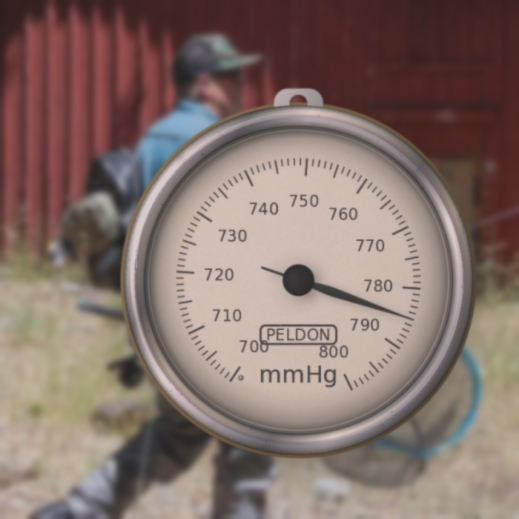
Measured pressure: 785 (mmHg)
